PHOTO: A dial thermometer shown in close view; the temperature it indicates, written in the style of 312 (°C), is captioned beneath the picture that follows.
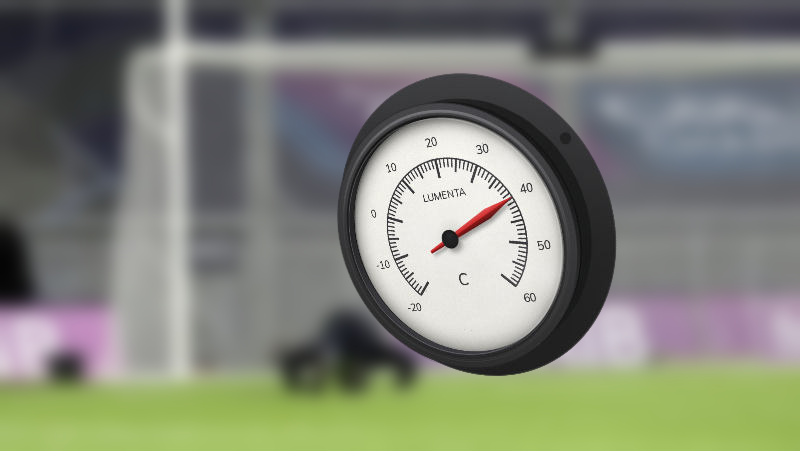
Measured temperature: 40 (°C)
